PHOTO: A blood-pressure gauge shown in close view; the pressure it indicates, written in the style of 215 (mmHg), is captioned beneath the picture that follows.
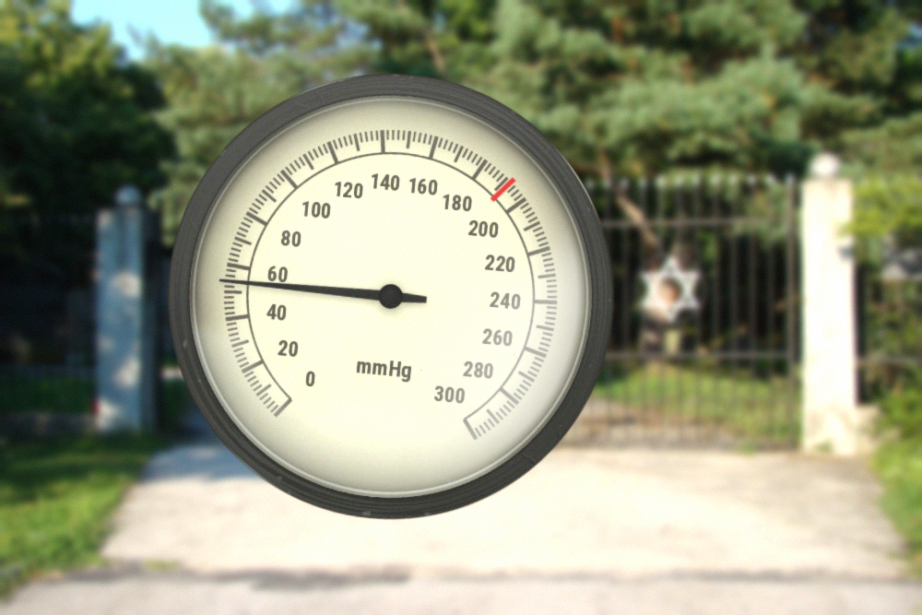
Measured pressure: 54 (mmHg)
